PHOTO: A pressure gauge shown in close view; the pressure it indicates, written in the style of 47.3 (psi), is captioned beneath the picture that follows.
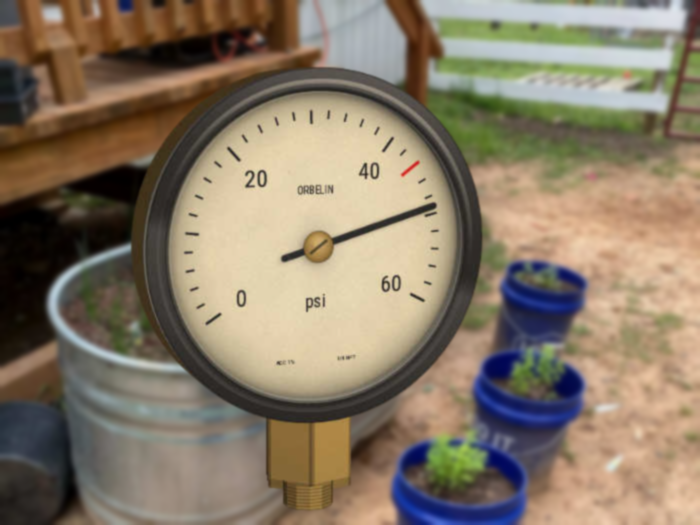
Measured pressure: 49 (psi)
